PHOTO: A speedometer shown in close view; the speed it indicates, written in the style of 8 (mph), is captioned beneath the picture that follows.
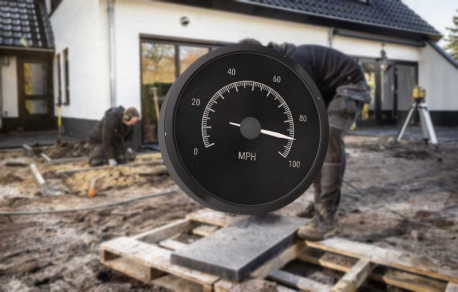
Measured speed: 90 (mph)
